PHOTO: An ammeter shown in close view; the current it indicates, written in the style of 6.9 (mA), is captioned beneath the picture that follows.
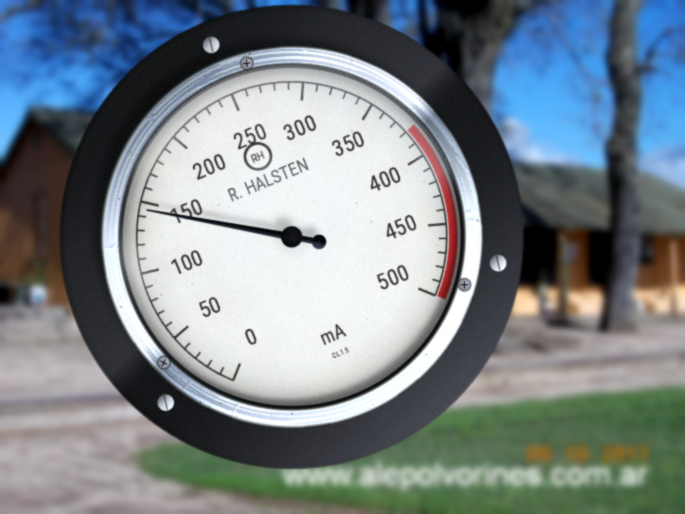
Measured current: 145 (mA)
